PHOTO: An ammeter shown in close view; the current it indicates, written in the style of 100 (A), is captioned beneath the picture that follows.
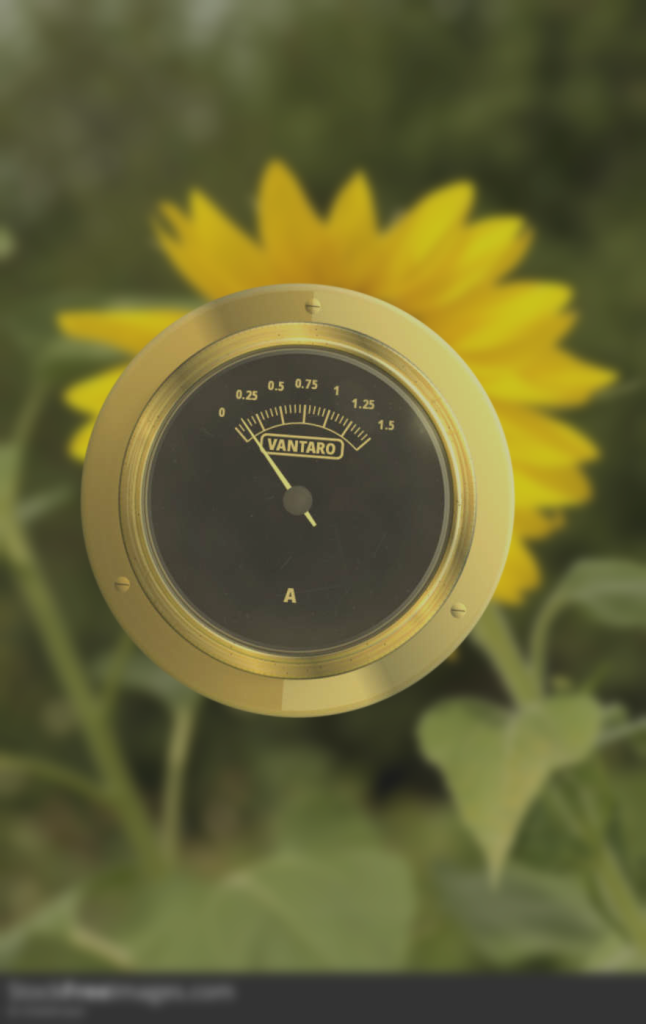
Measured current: 0.1 (A)
